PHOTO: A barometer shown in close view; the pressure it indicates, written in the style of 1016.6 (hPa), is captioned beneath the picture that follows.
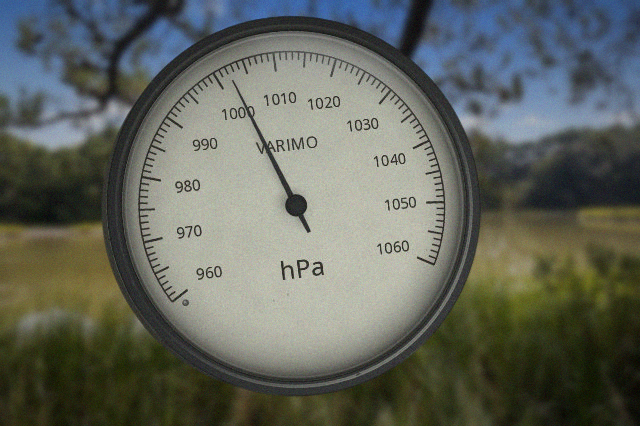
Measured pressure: 1002 (hPa)
